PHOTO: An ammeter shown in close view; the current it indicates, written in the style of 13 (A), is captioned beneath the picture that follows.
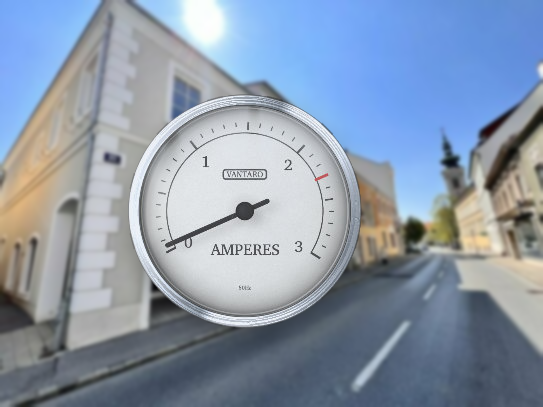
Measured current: 0.05 (A)
